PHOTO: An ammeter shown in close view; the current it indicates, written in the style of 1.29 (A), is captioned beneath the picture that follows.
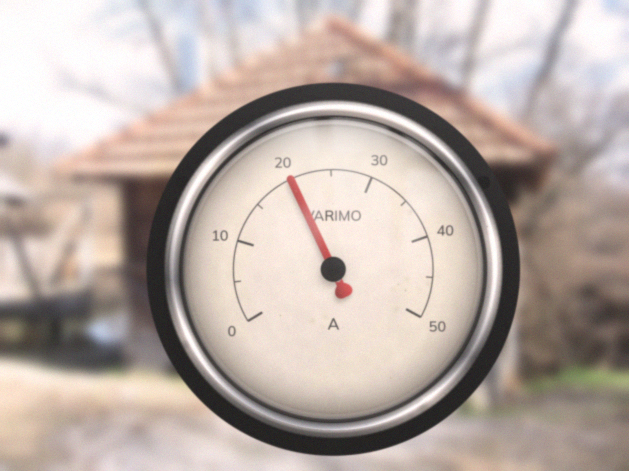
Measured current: 20 (A)
